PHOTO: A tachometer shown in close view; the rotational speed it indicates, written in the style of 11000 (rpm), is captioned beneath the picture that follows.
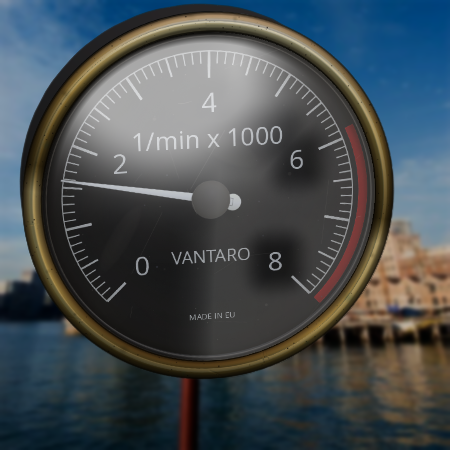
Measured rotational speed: 1600 (rpm)
